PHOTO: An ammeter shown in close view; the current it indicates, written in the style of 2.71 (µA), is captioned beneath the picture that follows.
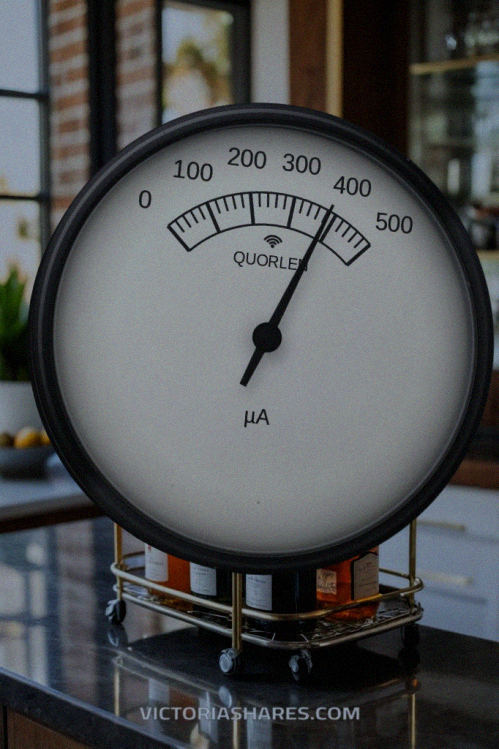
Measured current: 380 (µA)
